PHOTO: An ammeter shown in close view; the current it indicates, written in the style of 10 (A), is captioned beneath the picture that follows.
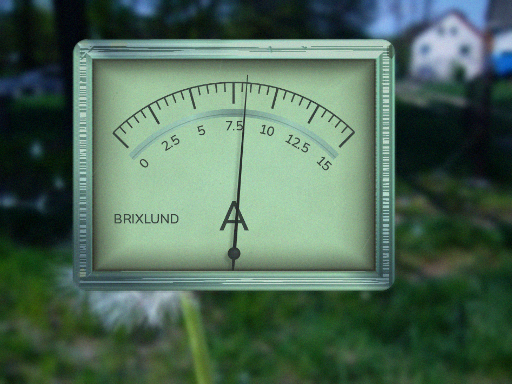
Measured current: 8.25 (A)
